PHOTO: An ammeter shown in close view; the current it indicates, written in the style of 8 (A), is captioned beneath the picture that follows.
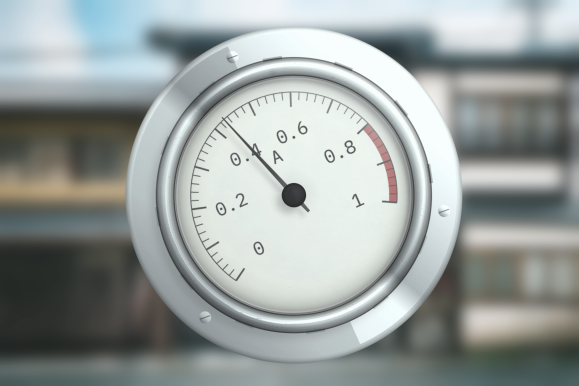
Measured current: 0.43 (A)
